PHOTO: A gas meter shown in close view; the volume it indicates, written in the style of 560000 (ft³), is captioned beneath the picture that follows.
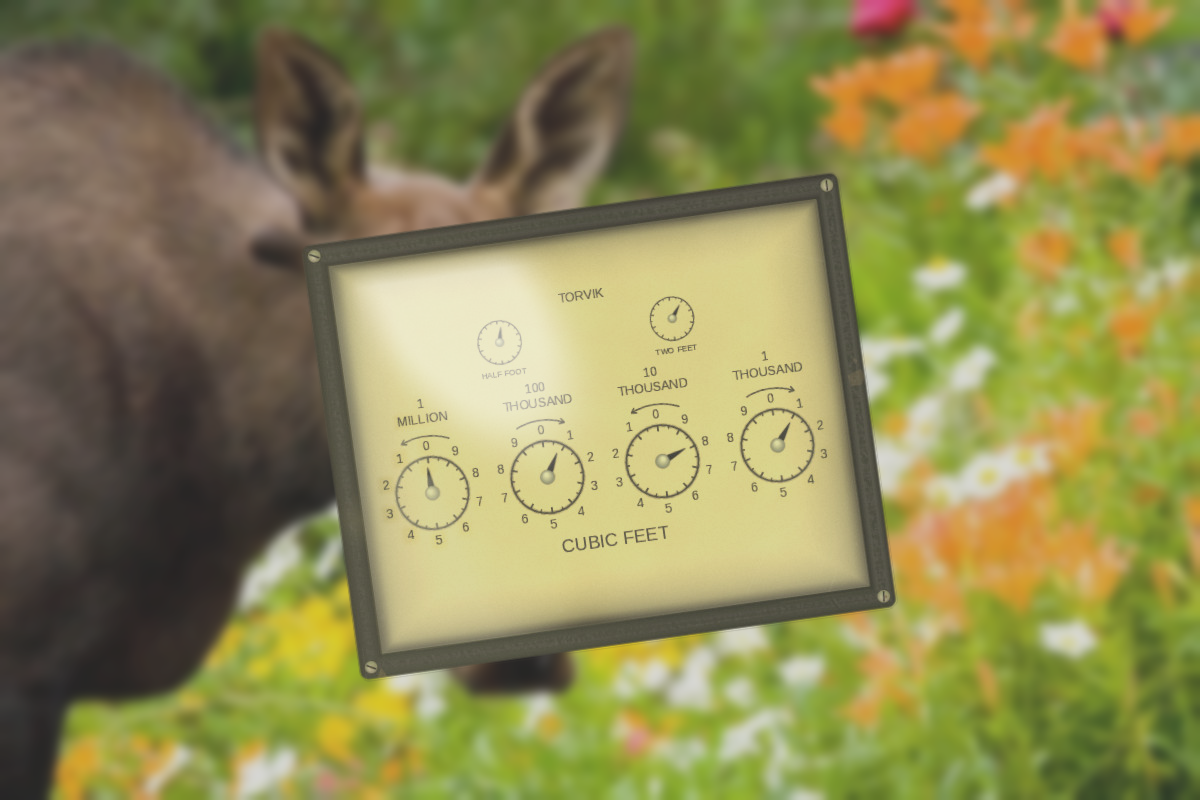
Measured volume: 8100 (ft³)
